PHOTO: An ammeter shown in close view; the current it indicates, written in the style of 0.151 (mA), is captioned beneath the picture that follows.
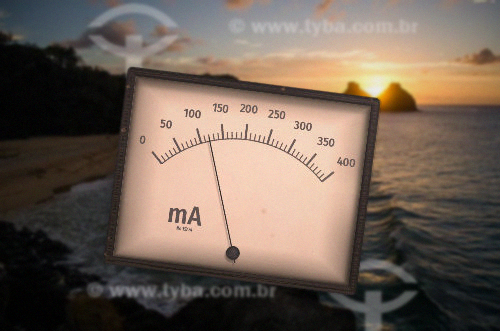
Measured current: 120 (mA)
